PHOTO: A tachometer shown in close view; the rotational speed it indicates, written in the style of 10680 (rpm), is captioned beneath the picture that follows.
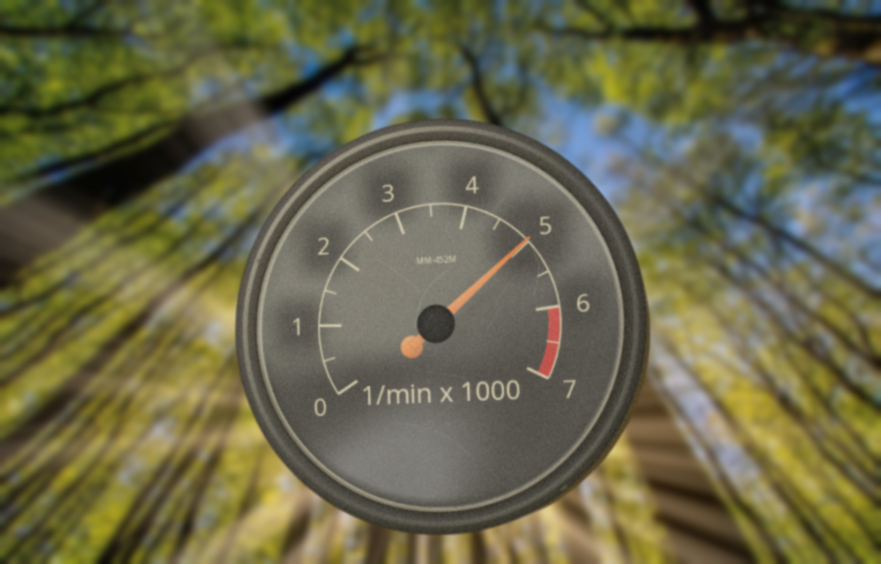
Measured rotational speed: 5000 (rpm)
